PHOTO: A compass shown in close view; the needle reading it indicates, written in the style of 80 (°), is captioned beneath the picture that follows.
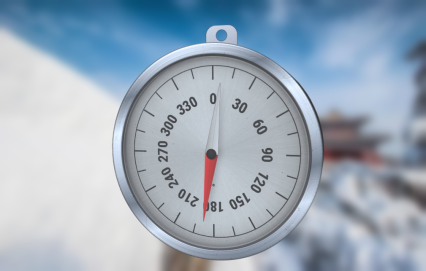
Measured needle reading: 187.5 (°)
